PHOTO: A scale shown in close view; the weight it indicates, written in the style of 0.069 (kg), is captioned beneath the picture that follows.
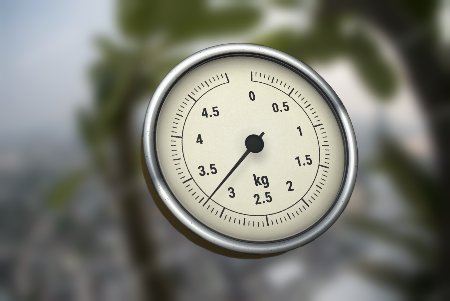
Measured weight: 3.2 (kg)
